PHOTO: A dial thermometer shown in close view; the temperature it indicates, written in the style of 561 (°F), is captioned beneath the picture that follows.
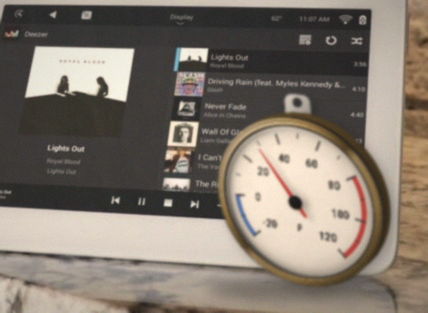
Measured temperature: 30 (°F)
